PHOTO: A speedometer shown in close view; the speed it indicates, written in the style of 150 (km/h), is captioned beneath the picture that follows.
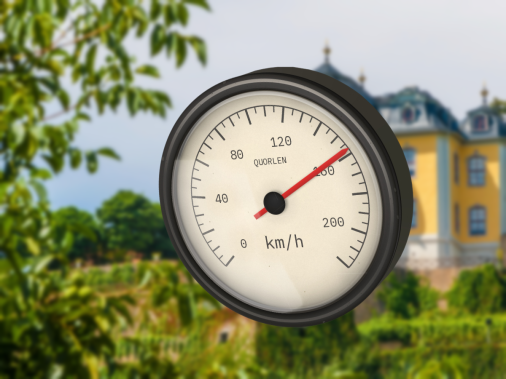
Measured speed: 157.5 (km/h)
